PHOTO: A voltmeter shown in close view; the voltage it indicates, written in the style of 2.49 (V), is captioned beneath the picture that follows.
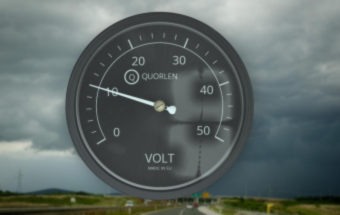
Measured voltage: 10 (V)
